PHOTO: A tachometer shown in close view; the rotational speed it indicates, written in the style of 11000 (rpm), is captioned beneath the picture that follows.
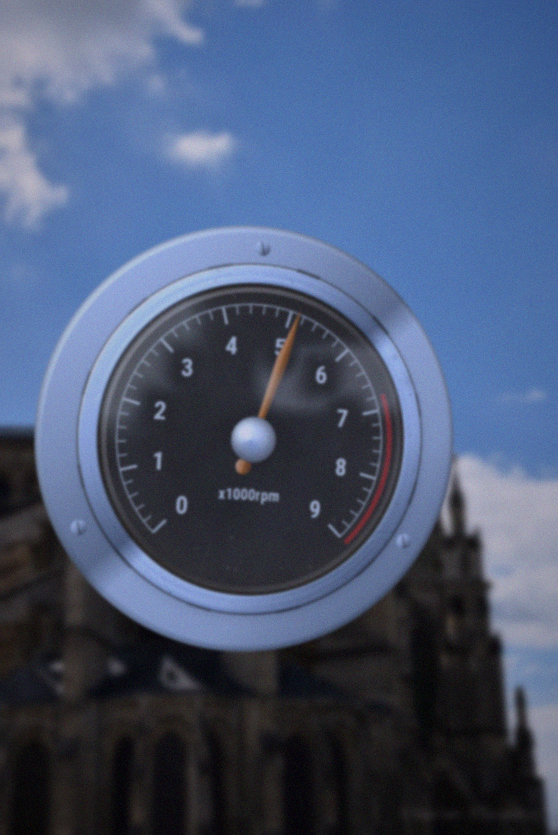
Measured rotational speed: 5100 (rpm)
